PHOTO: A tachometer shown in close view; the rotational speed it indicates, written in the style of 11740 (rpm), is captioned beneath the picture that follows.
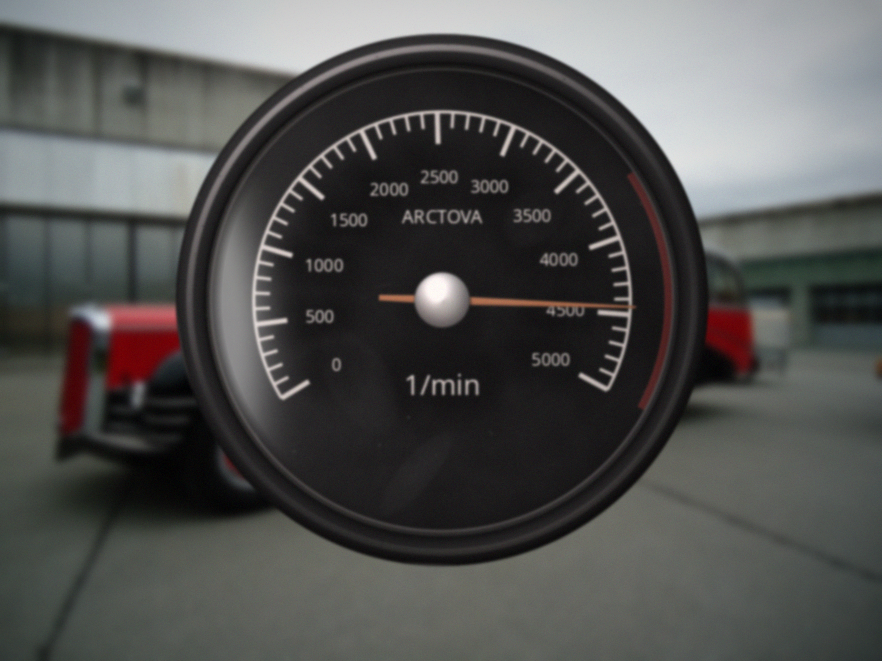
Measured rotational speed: 4450 (rpm)
